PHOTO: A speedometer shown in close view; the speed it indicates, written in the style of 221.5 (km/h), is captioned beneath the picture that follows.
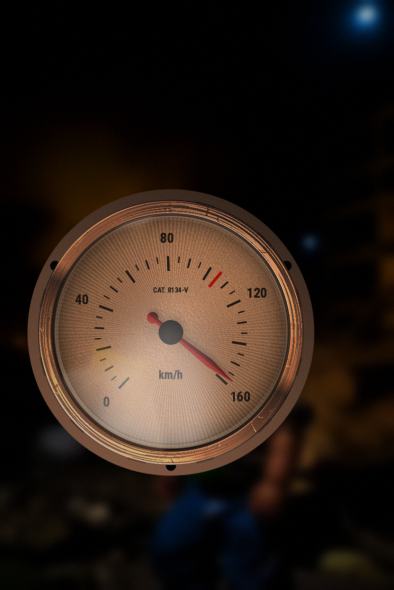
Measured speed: 157.5 (km/h)
